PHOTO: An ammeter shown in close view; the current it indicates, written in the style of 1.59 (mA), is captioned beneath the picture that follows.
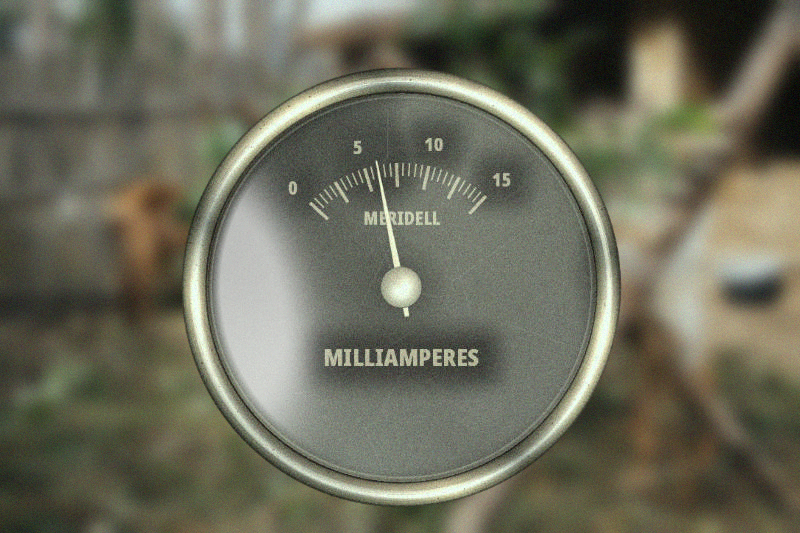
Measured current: 6 (mA)
